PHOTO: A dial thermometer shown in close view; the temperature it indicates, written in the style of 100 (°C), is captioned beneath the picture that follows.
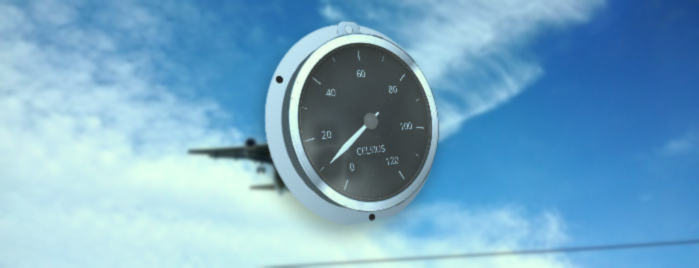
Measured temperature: 10 (°C)
